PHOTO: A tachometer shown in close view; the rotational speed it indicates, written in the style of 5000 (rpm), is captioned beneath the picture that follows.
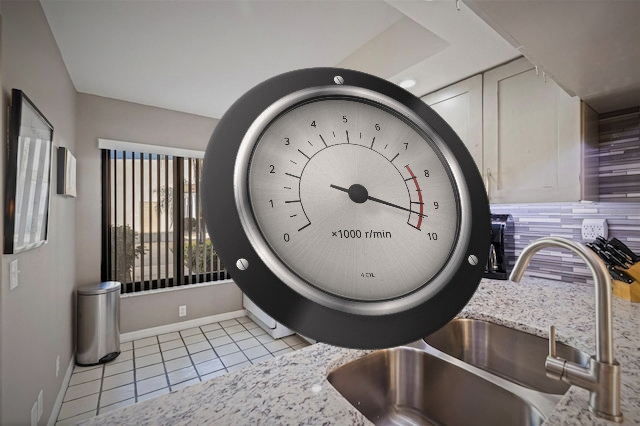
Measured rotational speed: 9500 (rpm)
